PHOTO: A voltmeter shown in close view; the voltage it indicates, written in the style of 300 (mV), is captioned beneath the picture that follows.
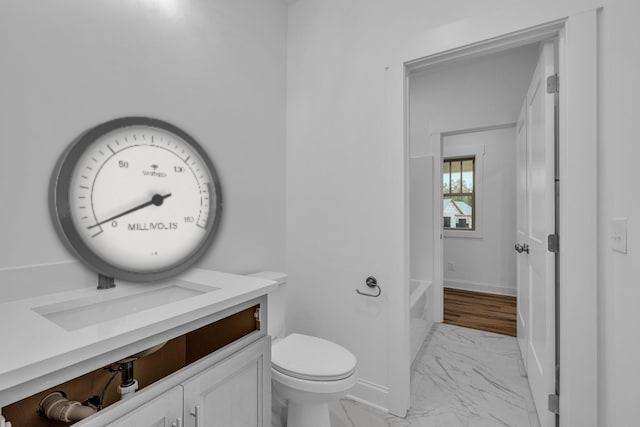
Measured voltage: 5 (mV)
